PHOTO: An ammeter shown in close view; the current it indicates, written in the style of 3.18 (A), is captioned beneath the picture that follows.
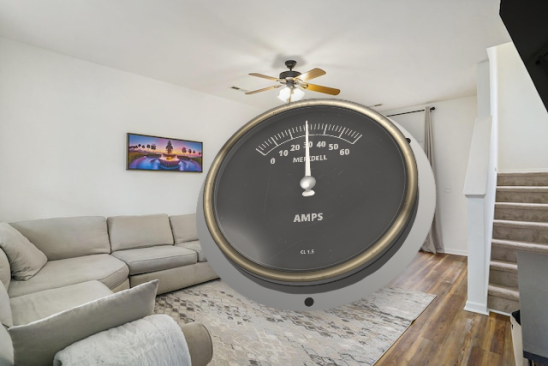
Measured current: 30 (A)
